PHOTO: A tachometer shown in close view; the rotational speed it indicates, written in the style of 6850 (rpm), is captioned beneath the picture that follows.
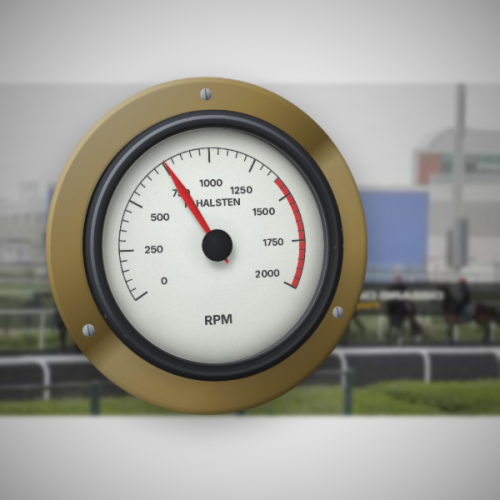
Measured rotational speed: 750 (rpm)
